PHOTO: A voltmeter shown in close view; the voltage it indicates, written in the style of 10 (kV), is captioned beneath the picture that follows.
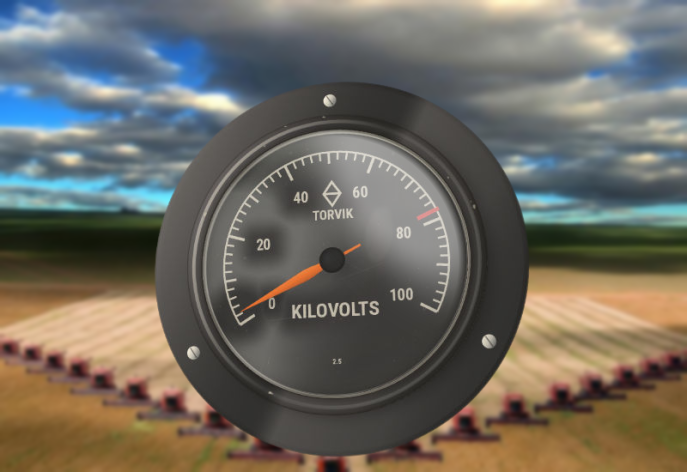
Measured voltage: 2 (kV)
